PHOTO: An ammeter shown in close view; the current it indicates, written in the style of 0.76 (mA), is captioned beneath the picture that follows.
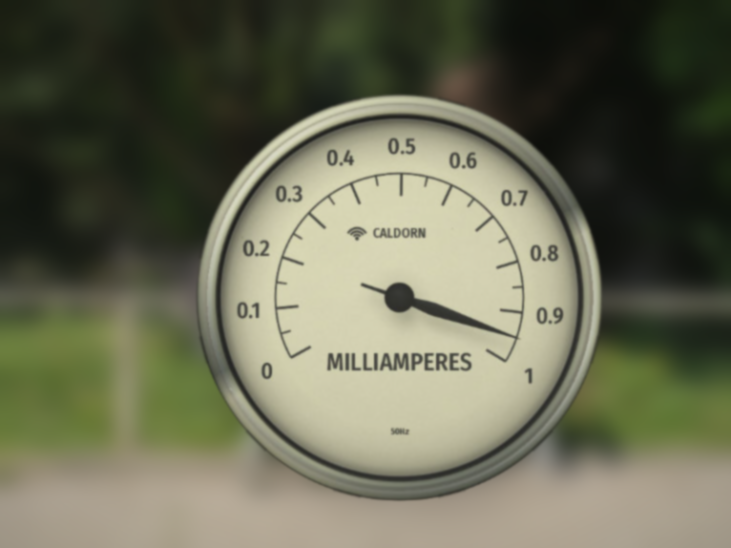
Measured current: 0.95 (mA)
